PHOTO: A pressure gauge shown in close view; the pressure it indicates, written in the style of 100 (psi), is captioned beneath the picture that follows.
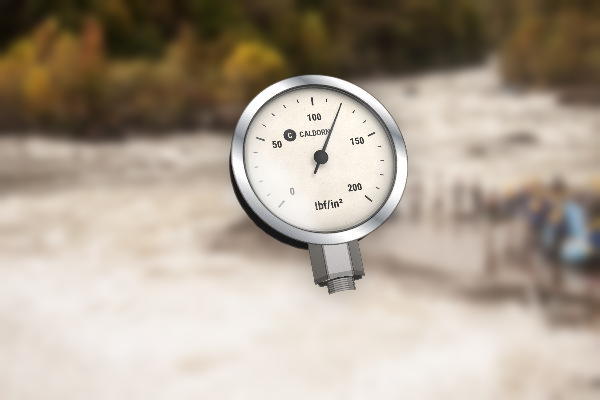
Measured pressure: 120 (psi)
